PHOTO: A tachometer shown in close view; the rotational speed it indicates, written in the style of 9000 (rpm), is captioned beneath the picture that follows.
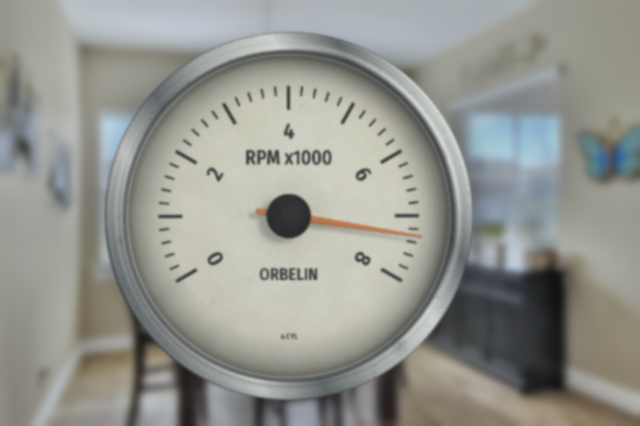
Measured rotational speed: 7300 (rpm)
